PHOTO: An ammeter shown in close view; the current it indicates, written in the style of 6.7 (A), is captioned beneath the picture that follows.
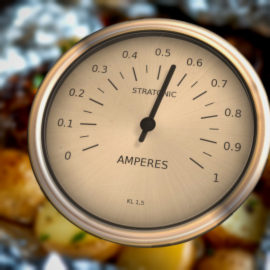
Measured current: 0.55 (A)
